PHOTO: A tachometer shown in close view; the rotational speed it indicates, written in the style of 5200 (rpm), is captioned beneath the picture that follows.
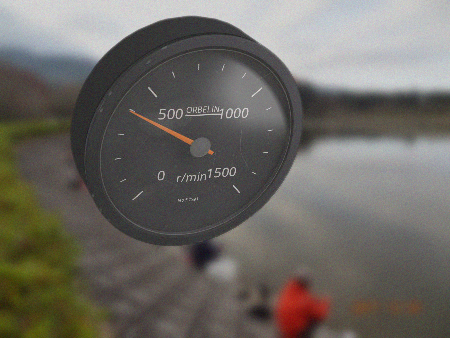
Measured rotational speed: 400 (rpm)
